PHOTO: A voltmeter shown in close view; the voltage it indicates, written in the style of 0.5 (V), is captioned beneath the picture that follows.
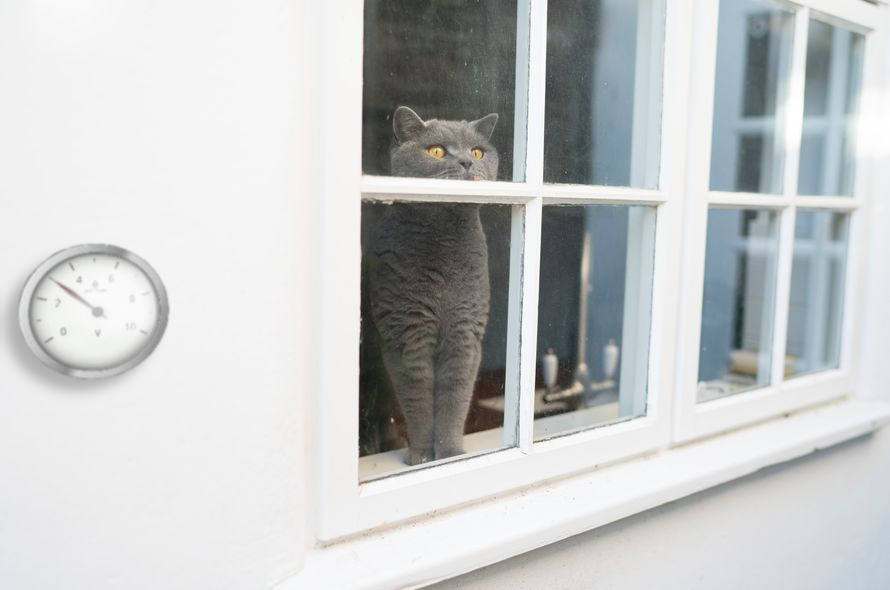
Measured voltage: 3 (V)
